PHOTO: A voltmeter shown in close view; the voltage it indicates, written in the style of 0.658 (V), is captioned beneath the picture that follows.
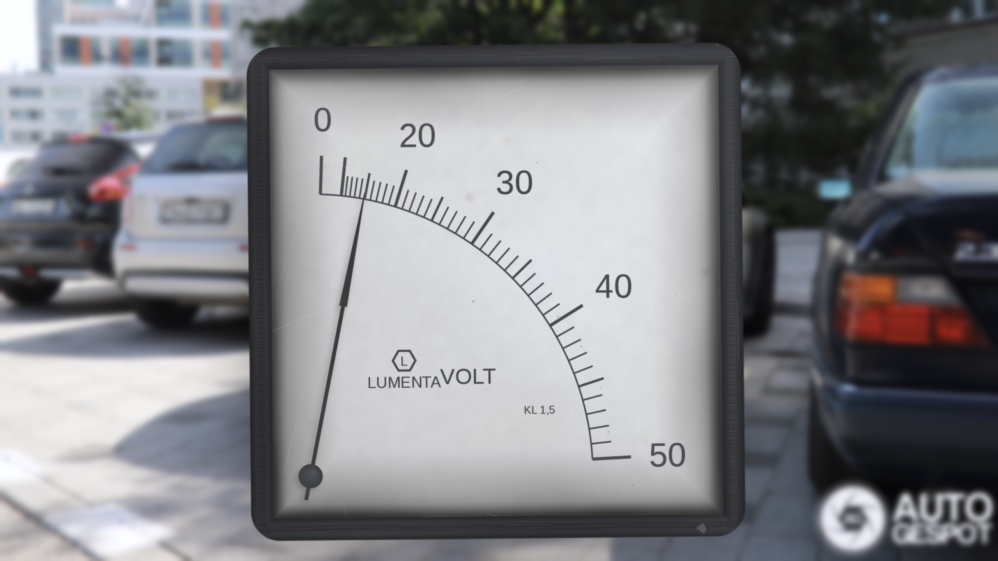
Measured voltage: 15 (V)
